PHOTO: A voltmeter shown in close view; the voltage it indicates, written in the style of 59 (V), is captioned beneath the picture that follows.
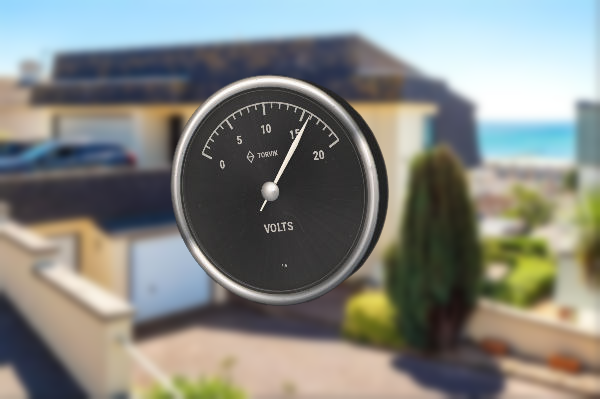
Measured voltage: 16 (V)
